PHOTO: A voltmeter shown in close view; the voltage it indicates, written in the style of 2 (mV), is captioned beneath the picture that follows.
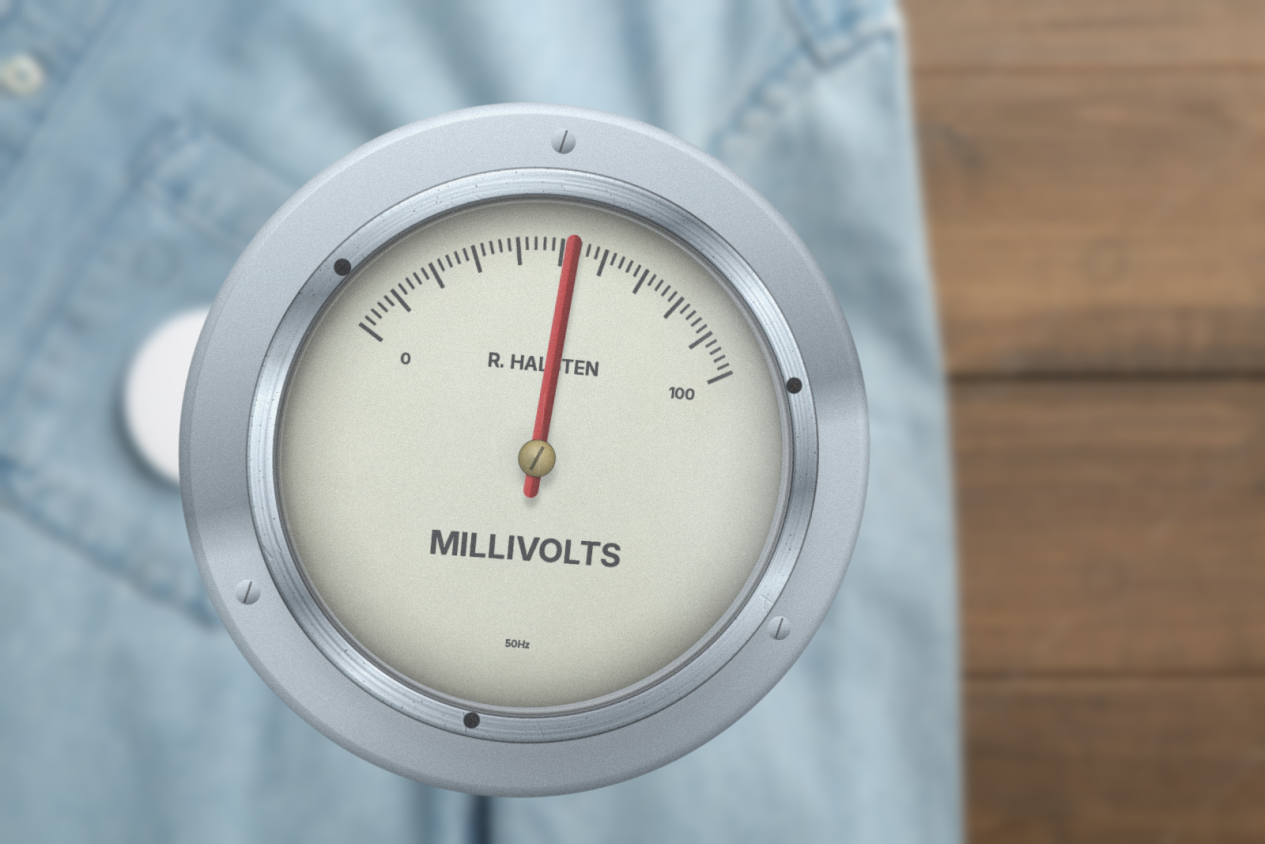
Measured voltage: 52 (mV)
